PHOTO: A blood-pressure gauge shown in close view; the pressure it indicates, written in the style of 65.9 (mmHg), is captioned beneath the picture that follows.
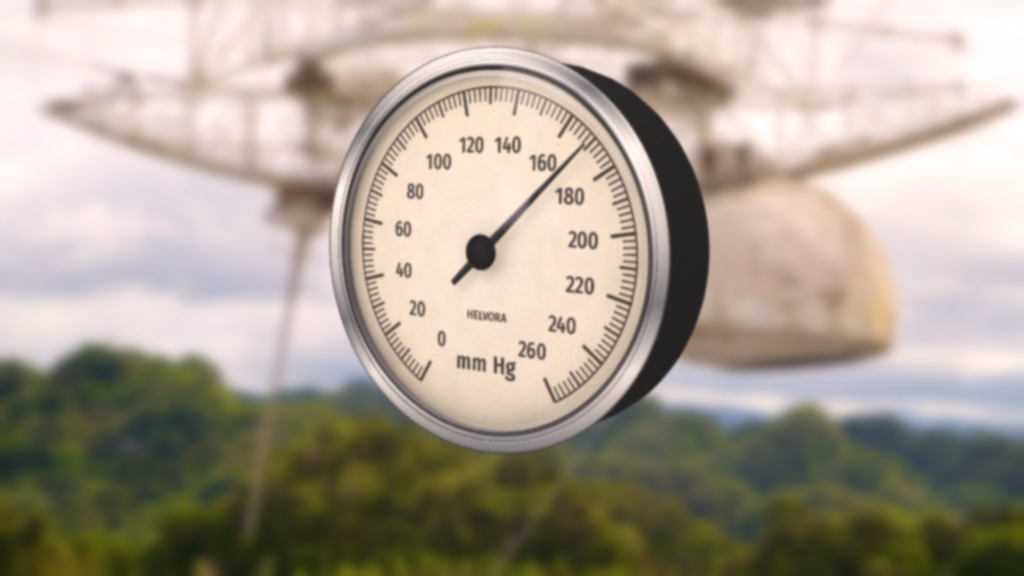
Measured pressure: 170 (mmHg)
